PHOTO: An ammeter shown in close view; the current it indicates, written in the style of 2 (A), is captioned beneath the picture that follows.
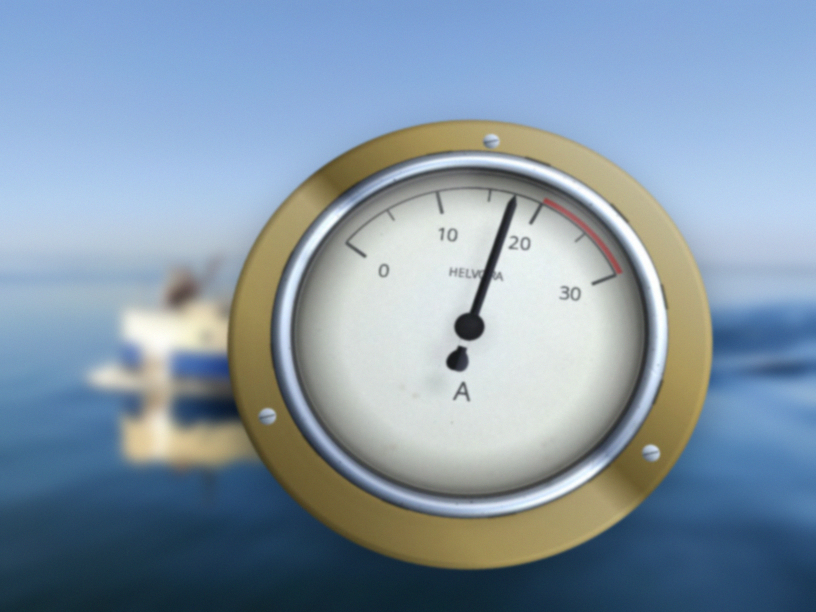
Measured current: 17.5 (A)
